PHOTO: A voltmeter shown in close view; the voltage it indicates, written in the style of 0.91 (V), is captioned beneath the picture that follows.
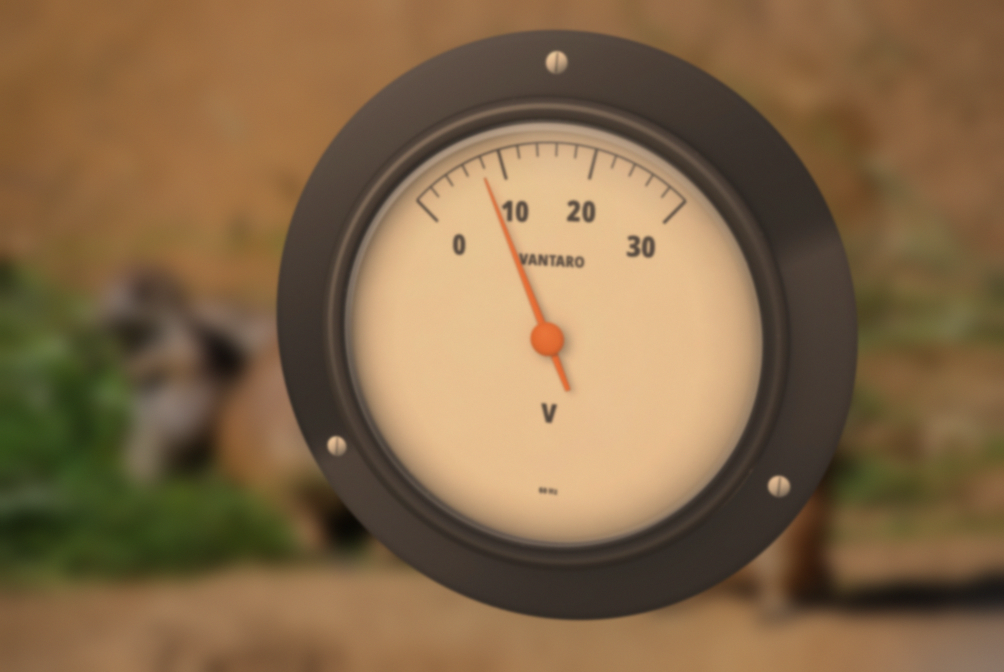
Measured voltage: 8 (V)
